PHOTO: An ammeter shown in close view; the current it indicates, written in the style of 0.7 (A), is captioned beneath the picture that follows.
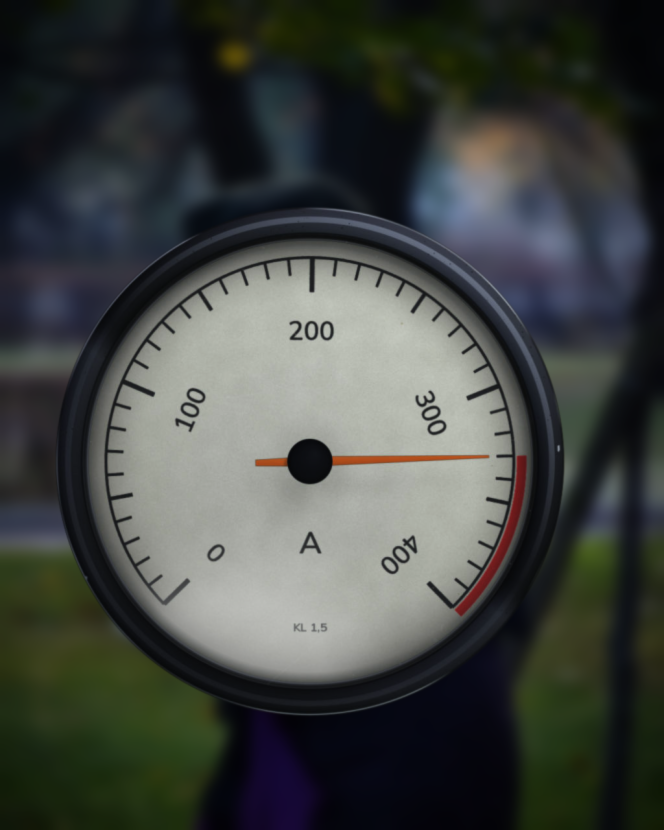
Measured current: 330 (A)
